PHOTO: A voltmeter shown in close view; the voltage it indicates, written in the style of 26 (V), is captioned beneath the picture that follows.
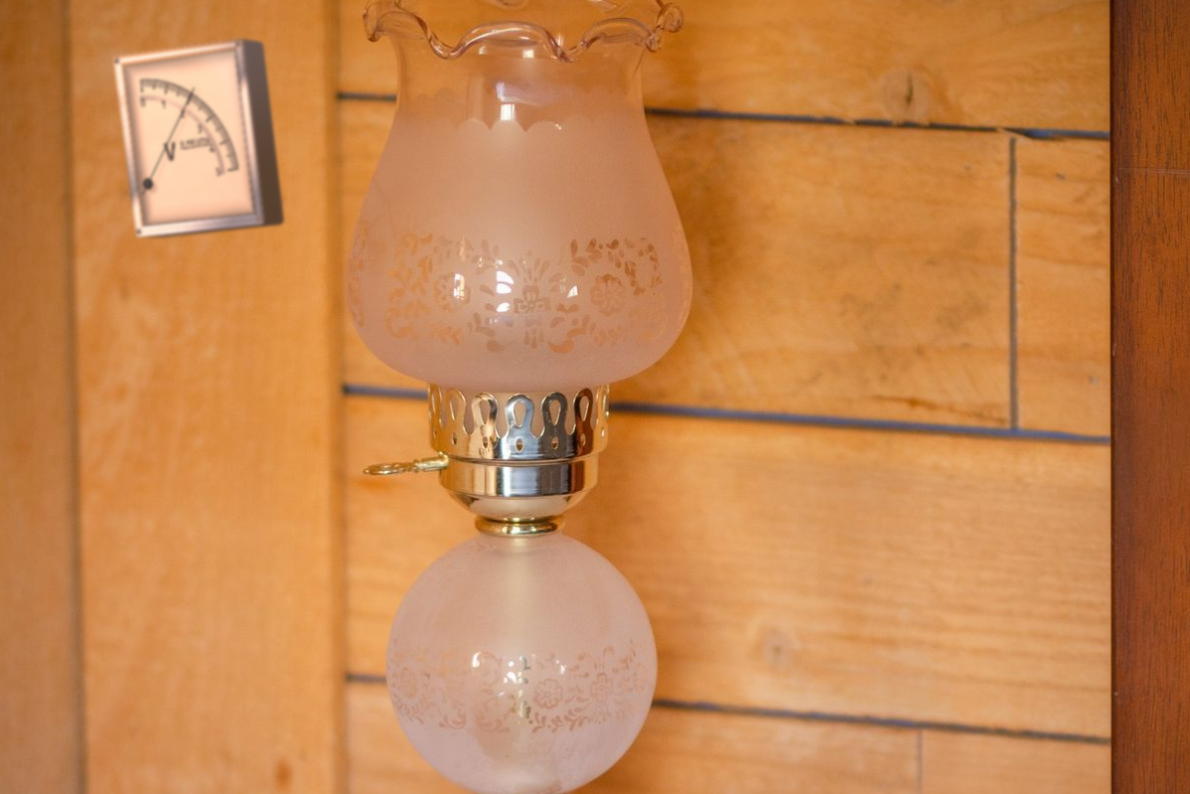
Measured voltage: 2 (V)
